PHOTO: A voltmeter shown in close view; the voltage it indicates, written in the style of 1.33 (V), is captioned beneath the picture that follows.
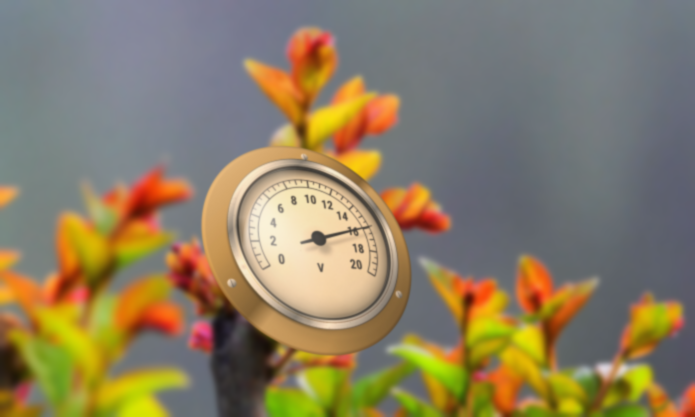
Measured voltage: 16 (V)
